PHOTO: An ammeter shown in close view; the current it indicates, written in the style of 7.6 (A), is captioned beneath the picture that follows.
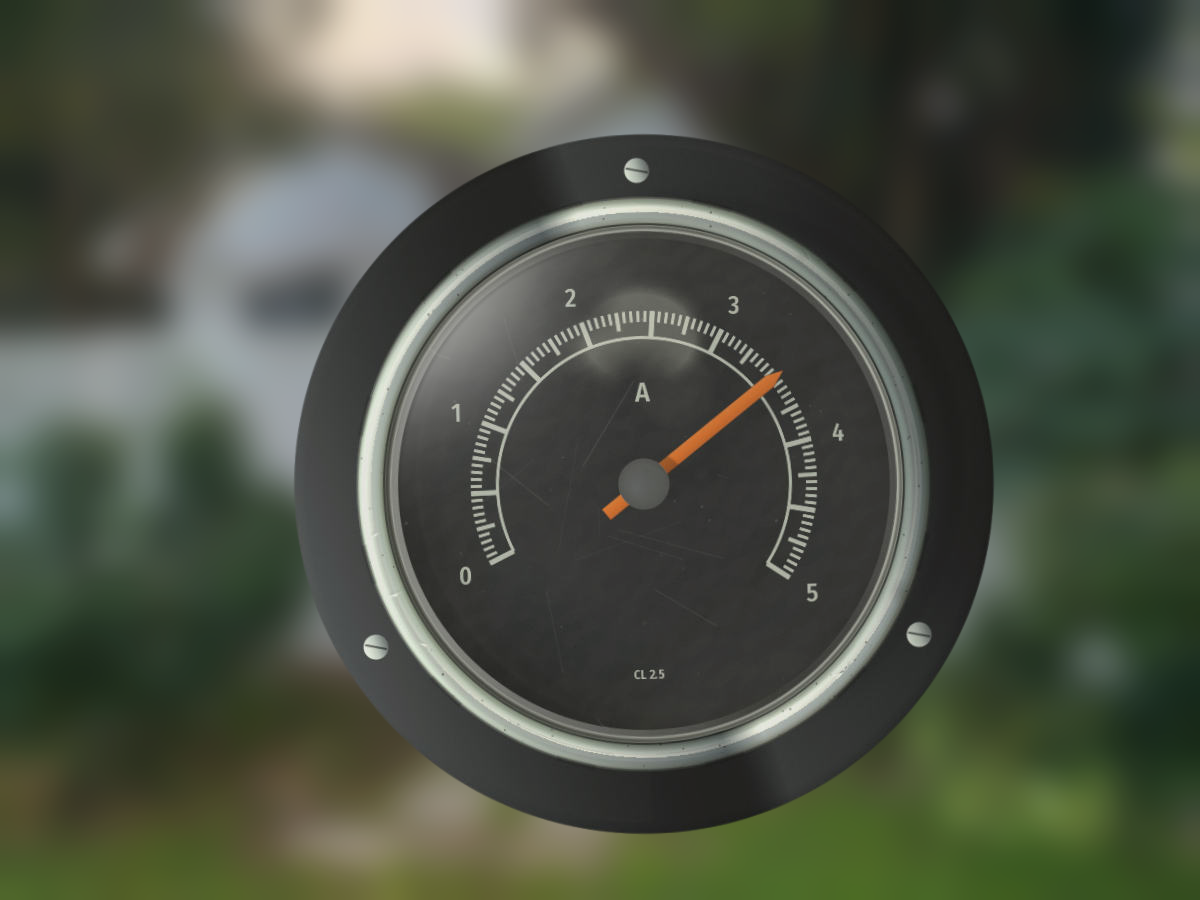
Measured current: 3.5 (A)
